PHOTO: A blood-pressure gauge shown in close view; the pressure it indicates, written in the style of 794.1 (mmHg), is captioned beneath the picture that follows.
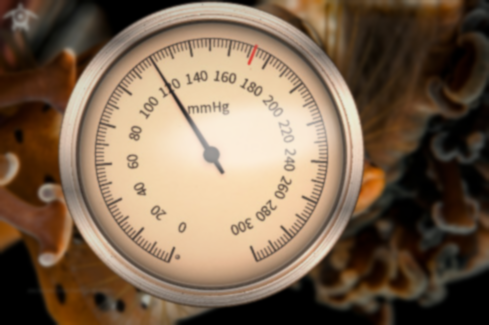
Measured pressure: 120 (mmHg)
